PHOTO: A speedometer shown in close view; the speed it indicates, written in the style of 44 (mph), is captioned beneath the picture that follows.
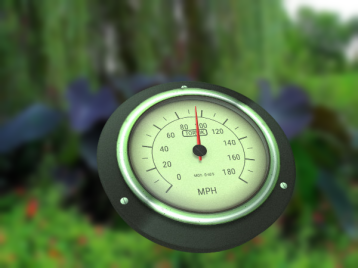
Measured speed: 95 (mph)
